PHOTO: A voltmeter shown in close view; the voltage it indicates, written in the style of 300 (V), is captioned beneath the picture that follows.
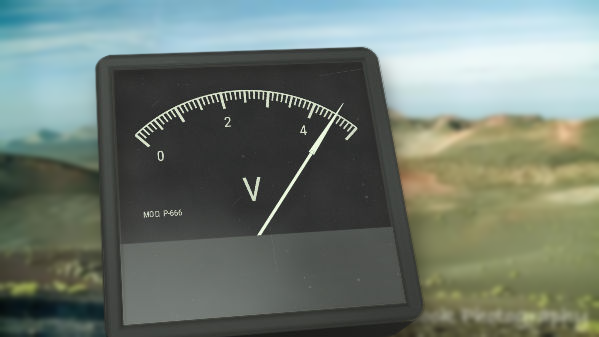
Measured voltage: 4.5 (V)
